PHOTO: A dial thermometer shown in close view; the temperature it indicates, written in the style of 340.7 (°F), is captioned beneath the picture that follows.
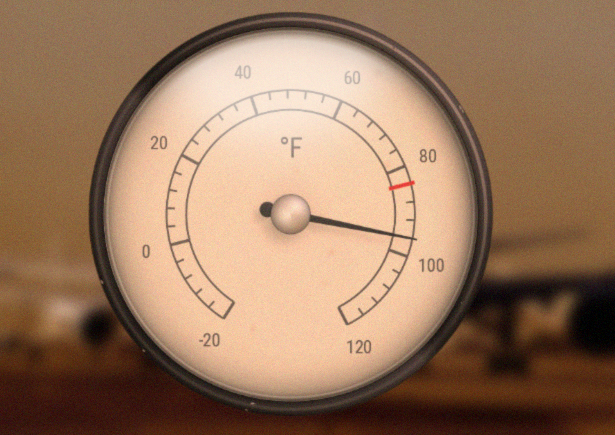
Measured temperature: 96 (°F)
